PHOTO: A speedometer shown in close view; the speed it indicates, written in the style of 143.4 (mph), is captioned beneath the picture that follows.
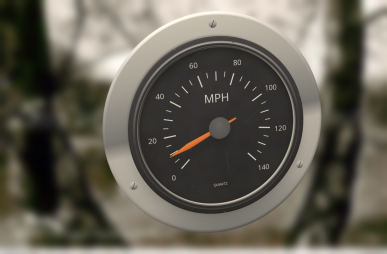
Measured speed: 10 (mph)
